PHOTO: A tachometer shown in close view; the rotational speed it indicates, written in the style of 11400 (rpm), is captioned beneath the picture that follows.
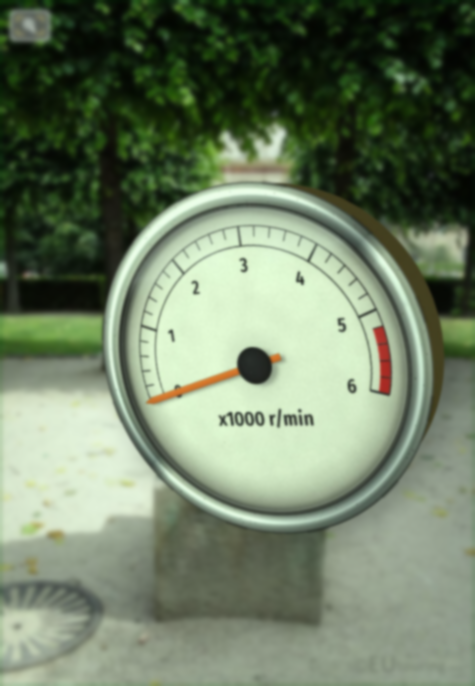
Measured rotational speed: 0 (rpm)
